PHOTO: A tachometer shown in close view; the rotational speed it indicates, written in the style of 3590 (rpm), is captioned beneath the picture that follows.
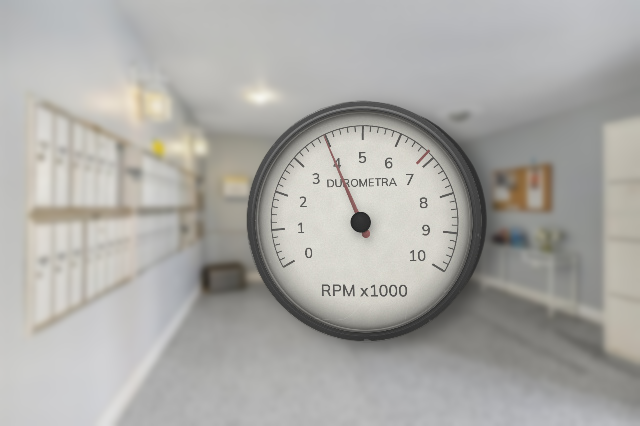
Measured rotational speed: 4000 (rpm)
